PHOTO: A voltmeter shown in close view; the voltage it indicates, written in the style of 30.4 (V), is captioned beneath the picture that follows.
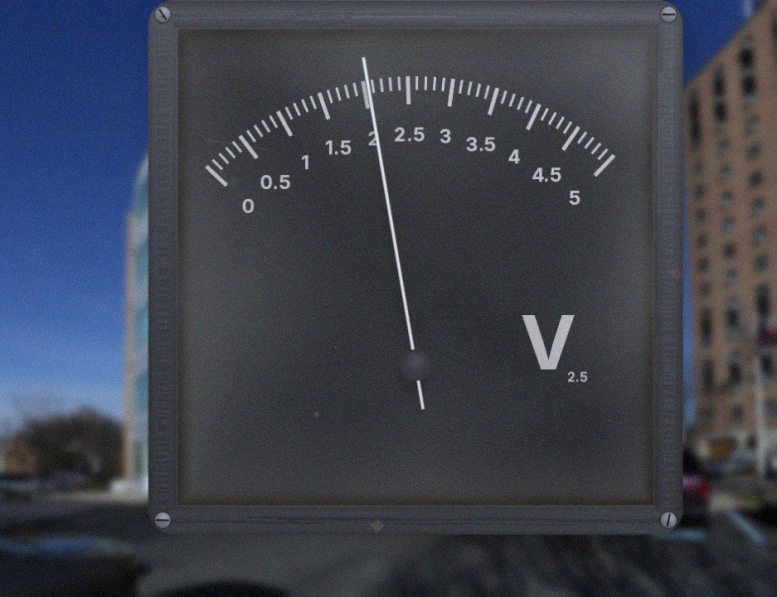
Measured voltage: 2.05 (V)
